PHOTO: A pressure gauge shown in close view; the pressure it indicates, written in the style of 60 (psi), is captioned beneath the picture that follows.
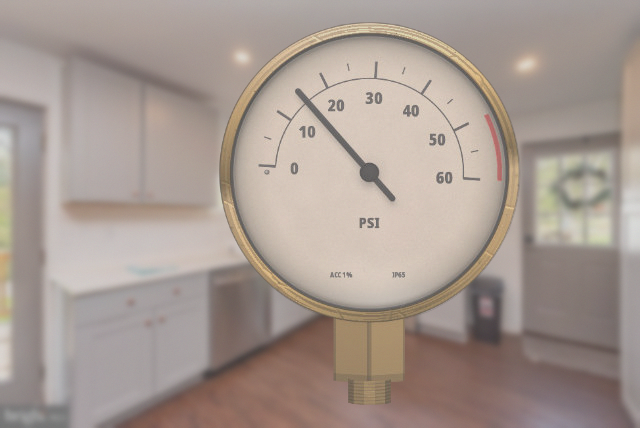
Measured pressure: 15 (psi)
